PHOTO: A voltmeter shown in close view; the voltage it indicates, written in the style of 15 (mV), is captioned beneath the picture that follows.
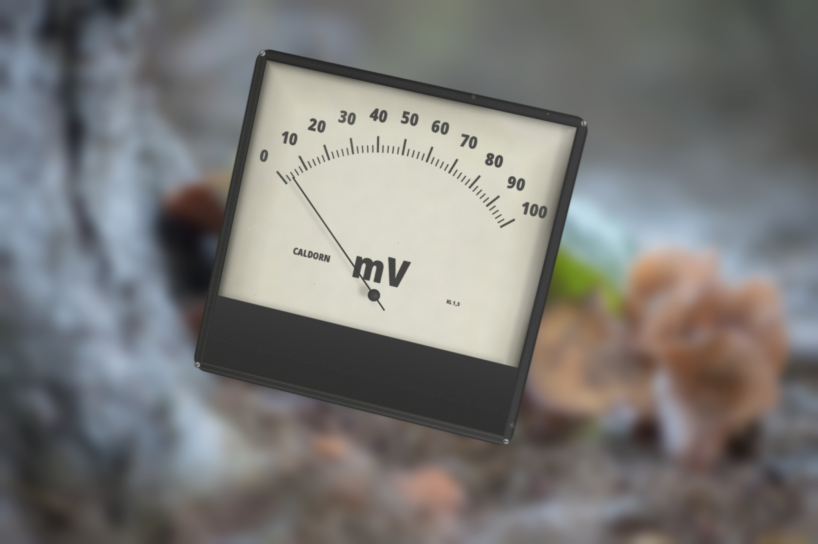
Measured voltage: 4 (mV)
